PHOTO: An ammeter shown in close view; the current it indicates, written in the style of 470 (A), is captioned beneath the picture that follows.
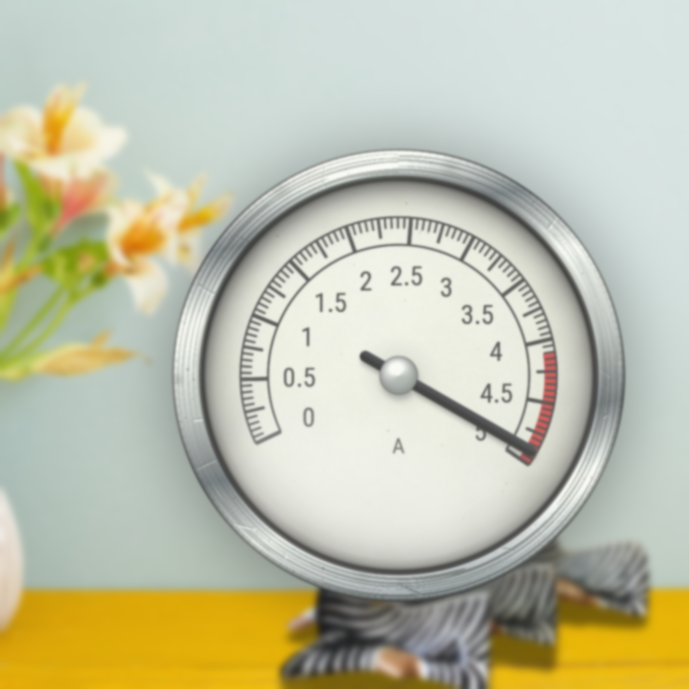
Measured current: 4.9 (A)
